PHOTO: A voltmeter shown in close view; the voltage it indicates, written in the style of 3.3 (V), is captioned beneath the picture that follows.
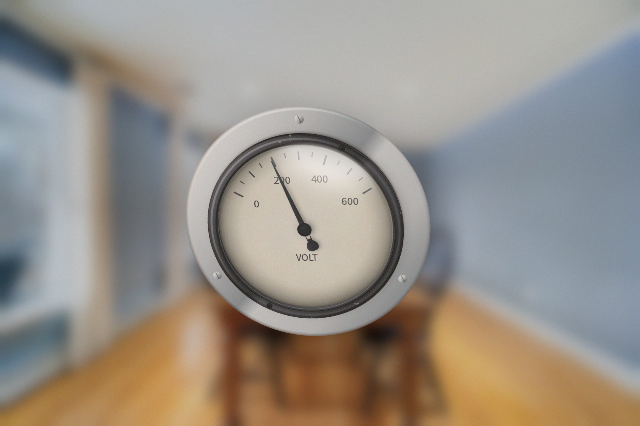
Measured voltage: 200 (V)
